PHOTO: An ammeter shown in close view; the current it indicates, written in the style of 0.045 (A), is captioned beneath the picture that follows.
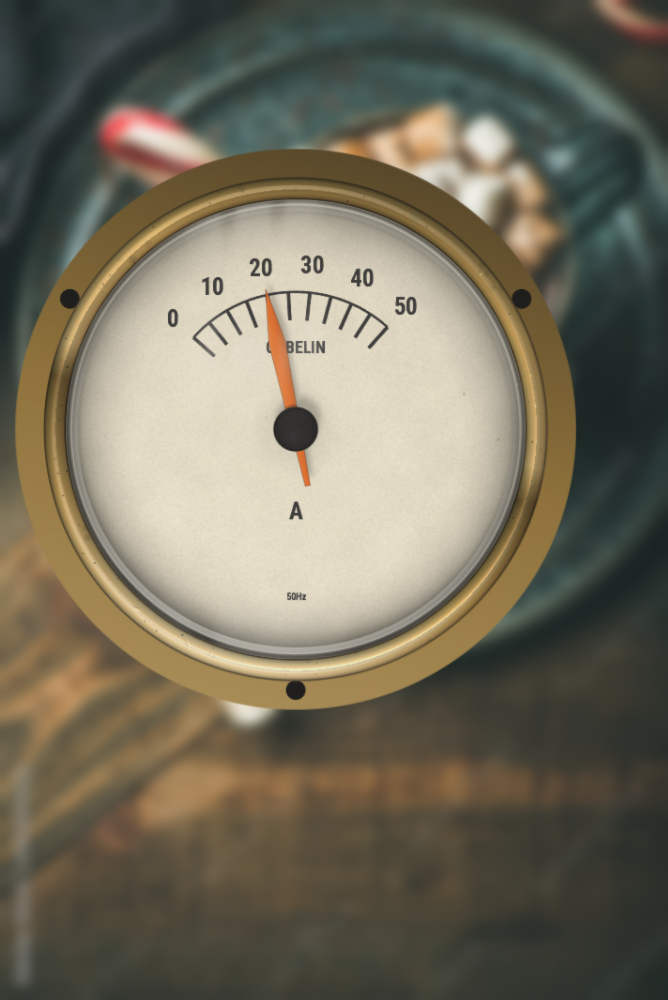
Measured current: 20 (A)
